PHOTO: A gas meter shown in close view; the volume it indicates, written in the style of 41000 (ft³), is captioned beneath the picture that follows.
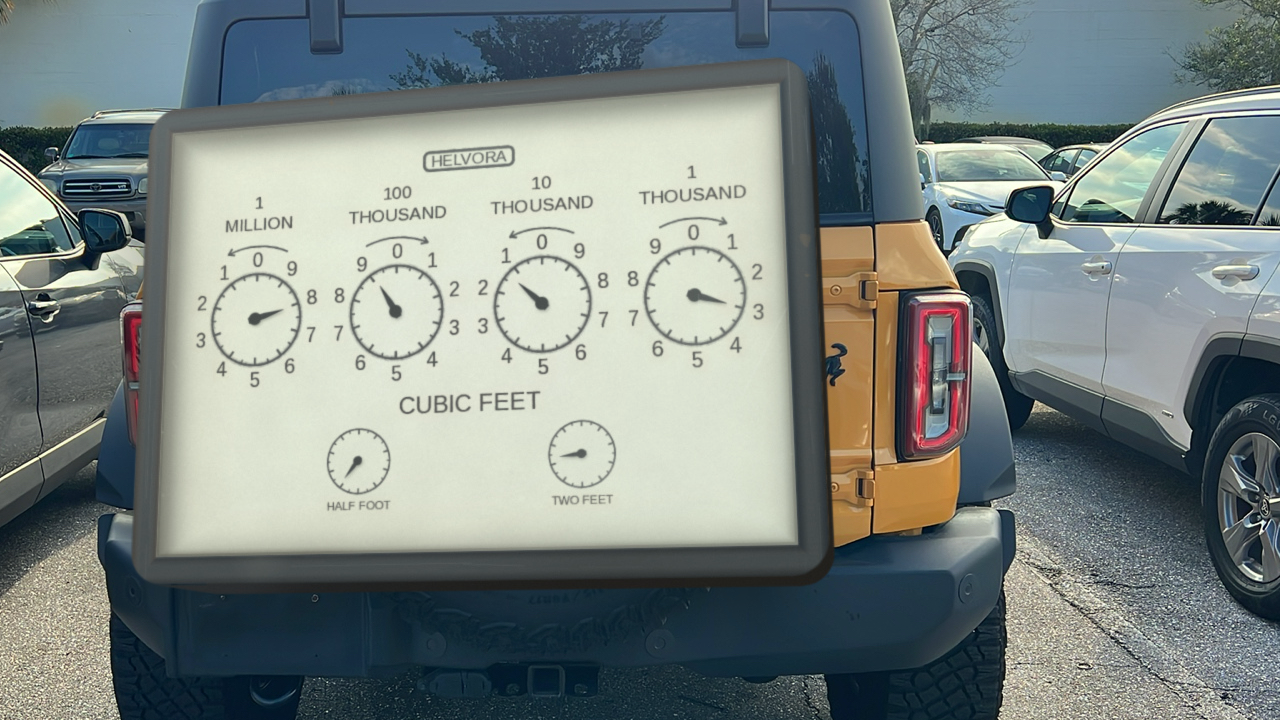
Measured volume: 791300 (ft³)
